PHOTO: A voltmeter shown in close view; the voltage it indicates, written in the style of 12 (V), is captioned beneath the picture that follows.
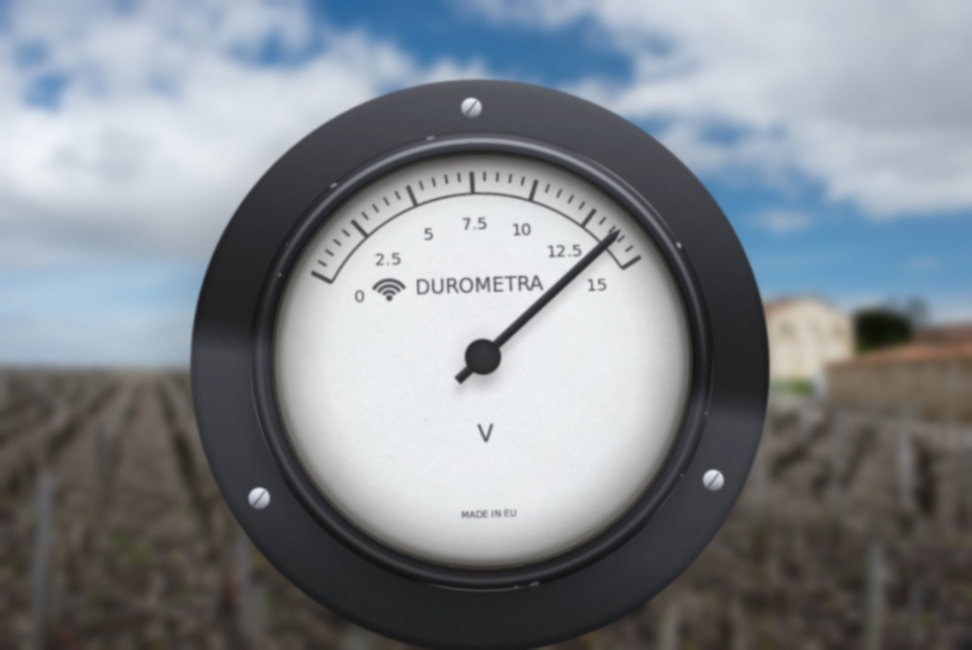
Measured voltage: 13.75 (V)
